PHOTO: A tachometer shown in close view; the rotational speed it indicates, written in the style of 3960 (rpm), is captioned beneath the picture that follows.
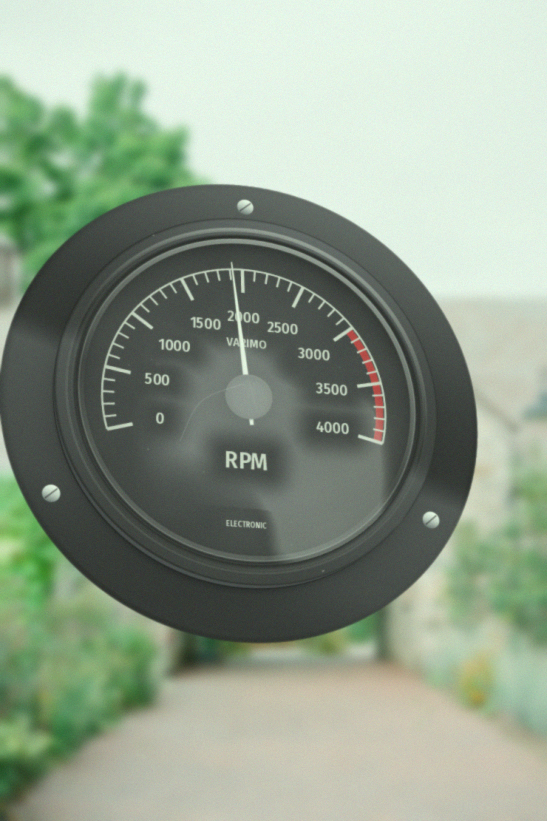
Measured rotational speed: 1900 (rpm)
